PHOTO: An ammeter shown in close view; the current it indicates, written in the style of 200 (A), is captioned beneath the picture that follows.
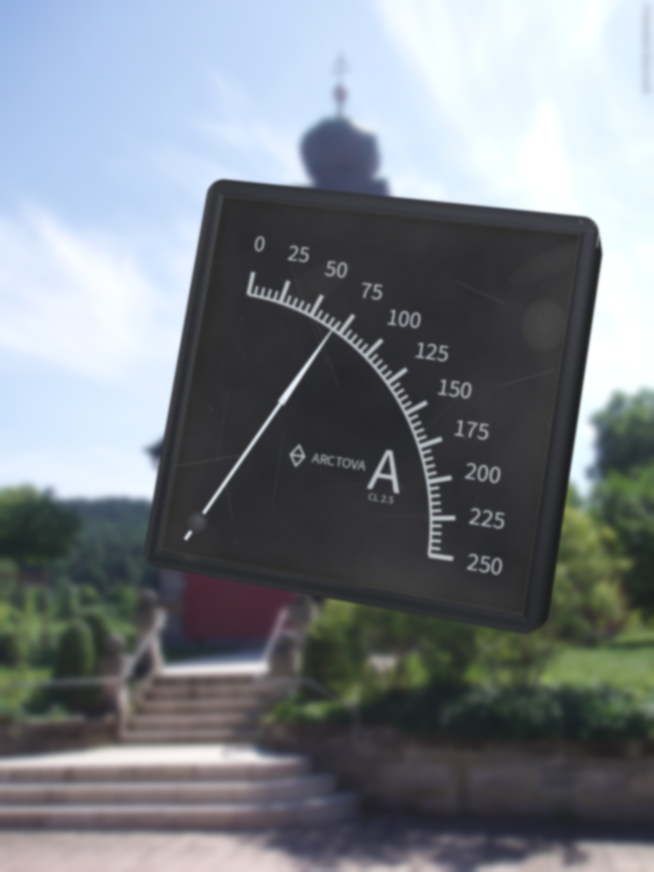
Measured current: 70 (A)
